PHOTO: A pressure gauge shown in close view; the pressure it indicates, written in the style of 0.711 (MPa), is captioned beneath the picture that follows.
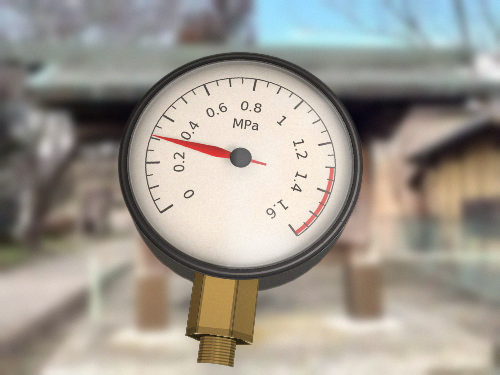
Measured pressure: 0.3 (MPa)
